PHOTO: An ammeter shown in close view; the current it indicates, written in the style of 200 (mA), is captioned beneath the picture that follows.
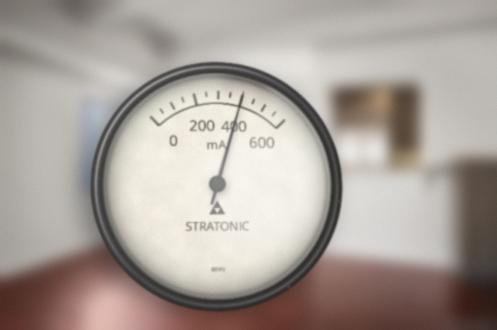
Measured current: 400 (mA)
